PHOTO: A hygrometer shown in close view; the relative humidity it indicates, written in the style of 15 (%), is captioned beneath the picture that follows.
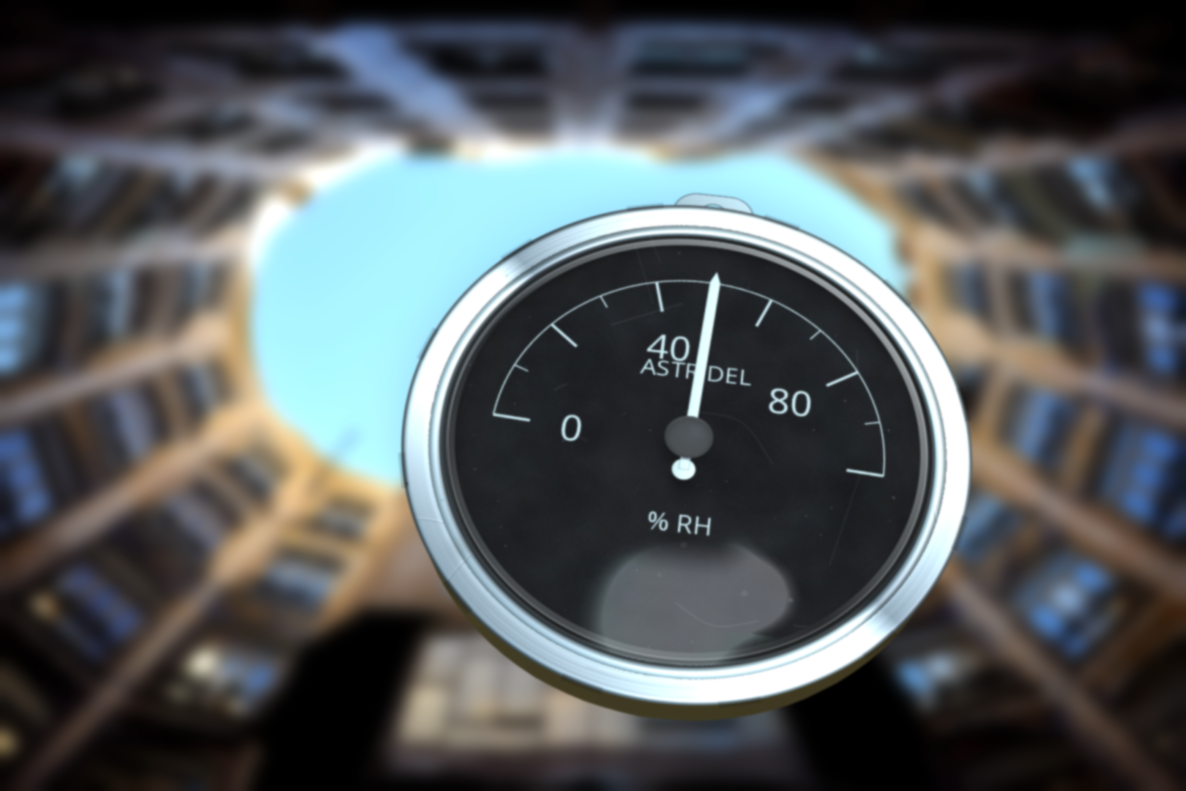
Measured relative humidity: 50 (%)
